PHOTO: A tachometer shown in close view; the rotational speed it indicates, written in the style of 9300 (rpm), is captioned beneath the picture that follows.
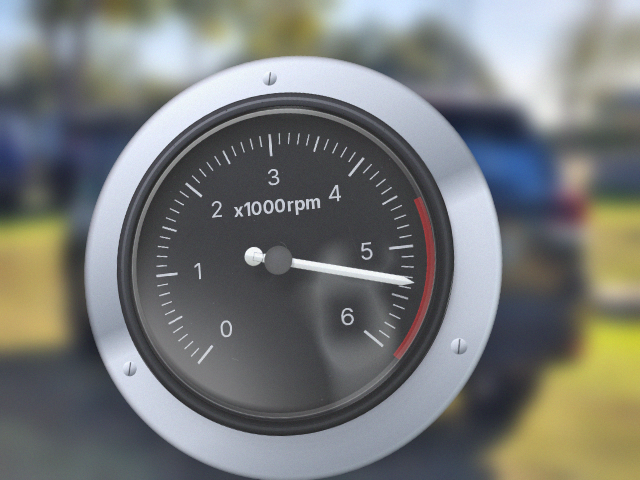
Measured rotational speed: 5350 (rpm)
